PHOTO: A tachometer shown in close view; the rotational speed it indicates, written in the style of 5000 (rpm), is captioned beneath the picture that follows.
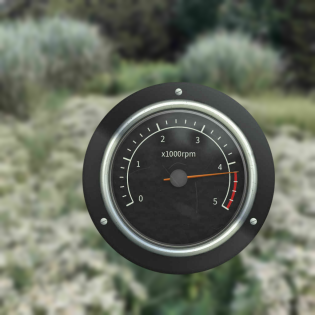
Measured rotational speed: 4200 (rpm)
